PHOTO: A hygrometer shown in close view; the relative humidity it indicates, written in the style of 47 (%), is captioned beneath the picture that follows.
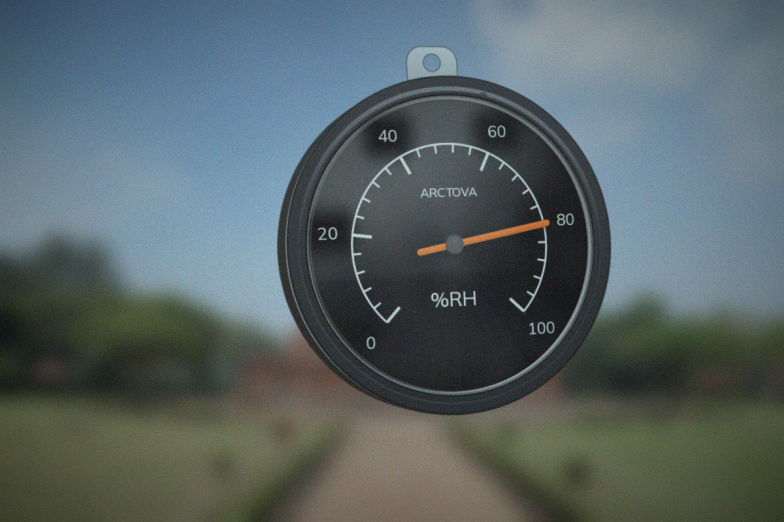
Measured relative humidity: 80 (%)
